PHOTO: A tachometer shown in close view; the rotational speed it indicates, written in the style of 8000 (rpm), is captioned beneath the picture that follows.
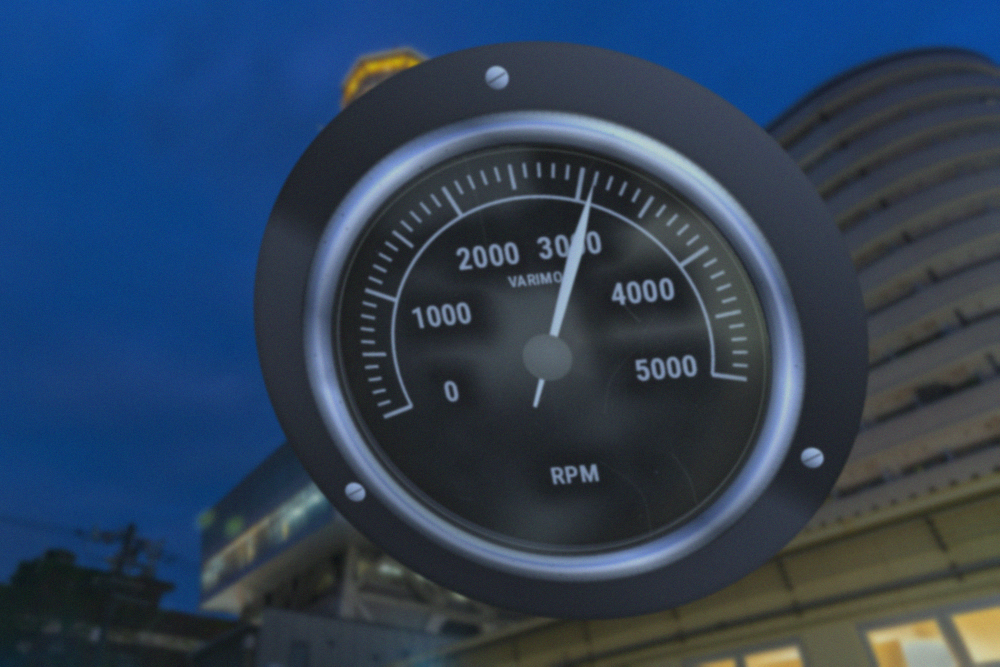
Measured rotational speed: 3100 (rpm)
